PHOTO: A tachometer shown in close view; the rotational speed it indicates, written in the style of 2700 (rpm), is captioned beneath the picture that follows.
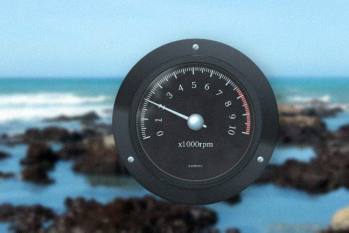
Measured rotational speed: 2000 (rpm)
